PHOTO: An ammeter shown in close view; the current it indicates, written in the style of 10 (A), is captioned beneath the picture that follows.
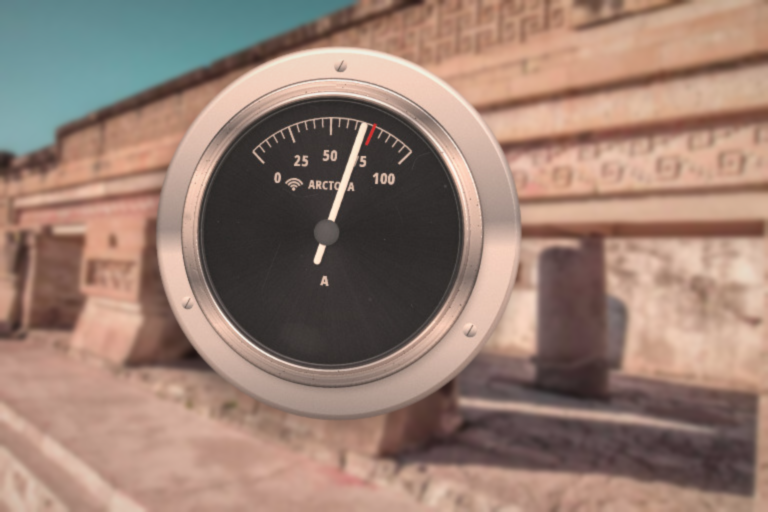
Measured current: 70 (A)
